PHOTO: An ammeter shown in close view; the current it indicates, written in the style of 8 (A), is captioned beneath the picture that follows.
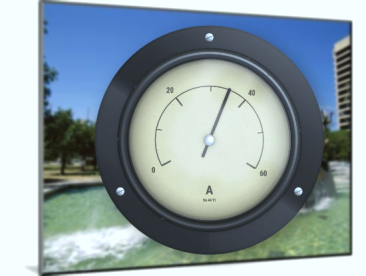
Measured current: 35 (A)
